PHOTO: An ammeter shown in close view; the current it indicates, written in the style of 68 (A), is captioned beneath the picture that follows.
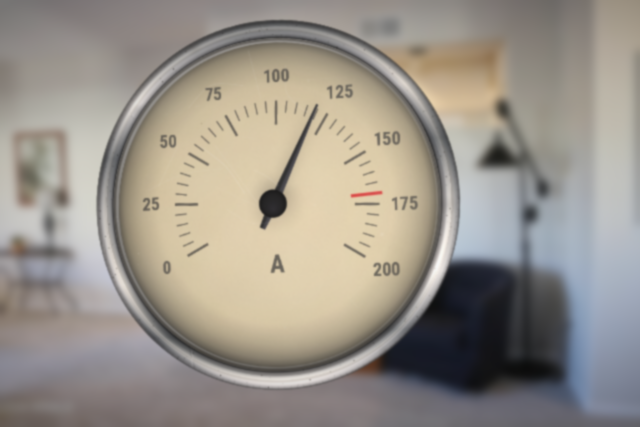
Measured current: 120 (A)
